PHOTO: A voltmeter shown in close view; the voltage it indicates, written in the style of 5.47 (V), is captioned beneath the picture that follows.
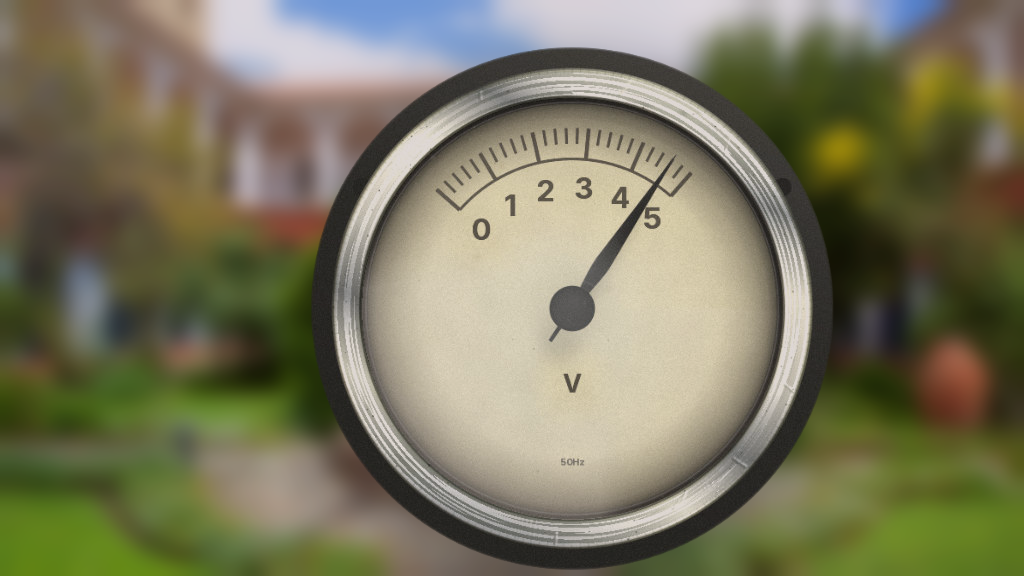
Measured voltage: 4.6 (V)
